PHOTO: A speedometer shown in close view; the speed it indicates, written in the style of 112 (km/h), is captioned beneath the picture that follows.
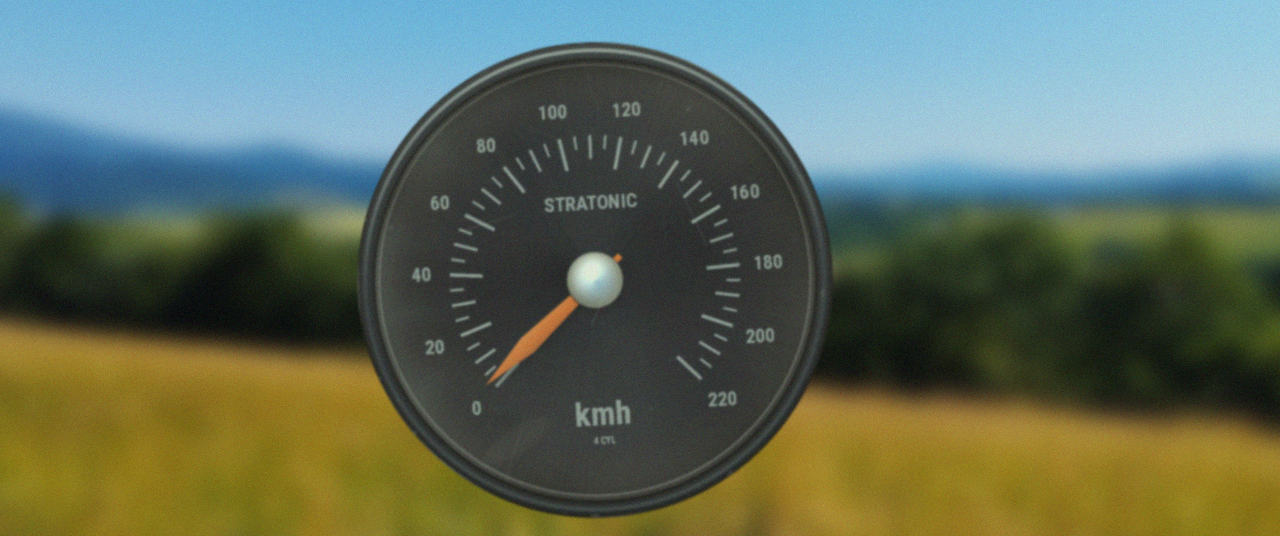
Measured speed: 2.5 (km/h)
